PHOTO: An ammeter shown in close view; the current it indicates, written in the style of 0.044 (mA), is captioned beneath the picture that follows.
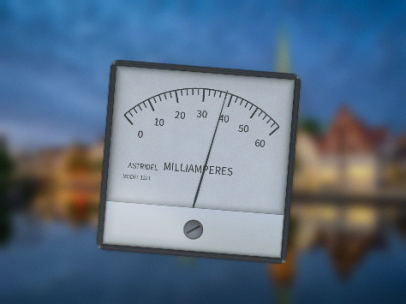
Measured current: 38 (mA)
